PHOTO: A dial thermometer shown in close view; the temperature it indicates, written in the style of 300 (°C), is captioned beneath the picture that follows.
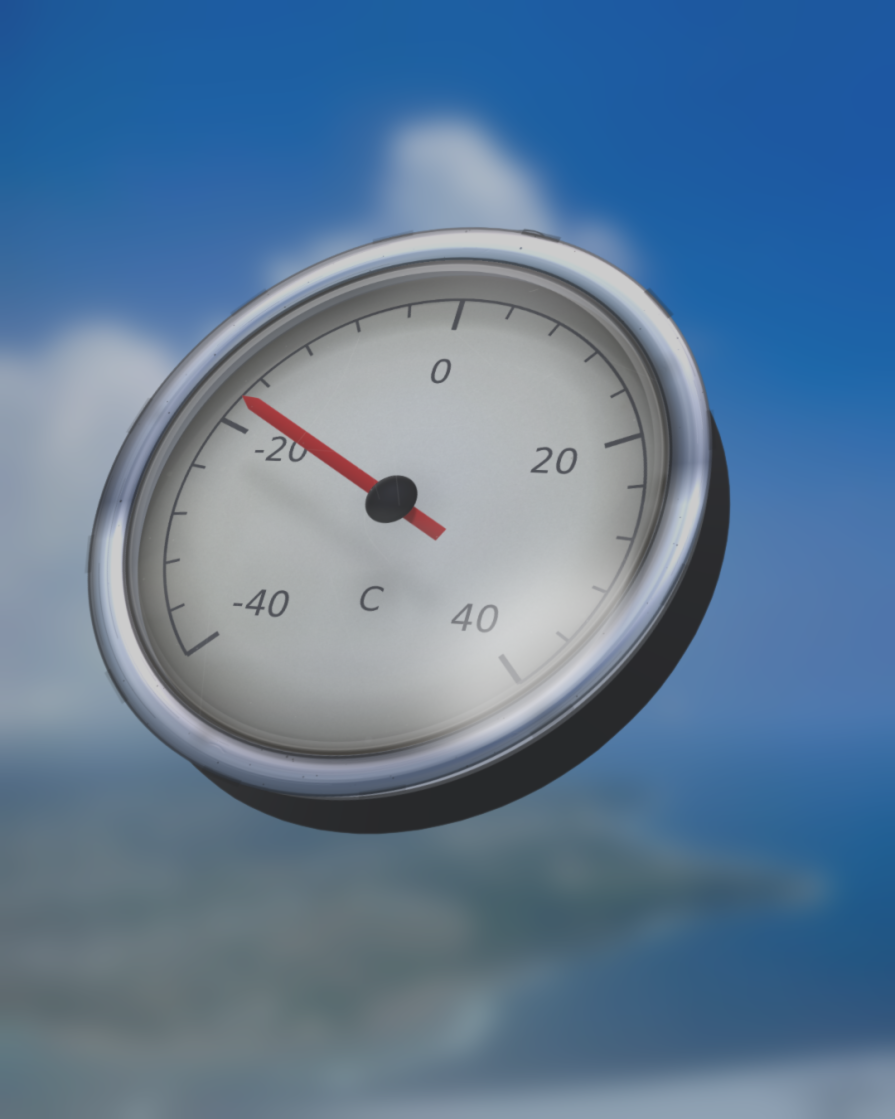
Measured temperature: -18 (°C)
